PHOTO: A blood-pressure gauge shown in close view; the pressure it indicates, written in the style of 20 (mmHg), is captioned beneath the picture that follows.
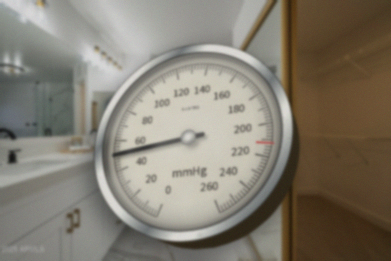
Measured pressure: 50 (mmHg)
